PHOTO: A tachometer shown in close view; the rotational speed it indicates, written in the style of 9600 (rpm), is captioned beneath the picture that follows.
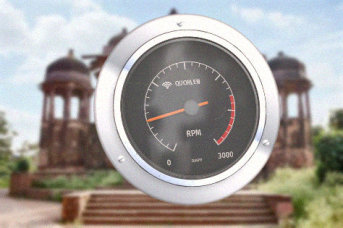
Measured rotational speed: 500 (rpm)
